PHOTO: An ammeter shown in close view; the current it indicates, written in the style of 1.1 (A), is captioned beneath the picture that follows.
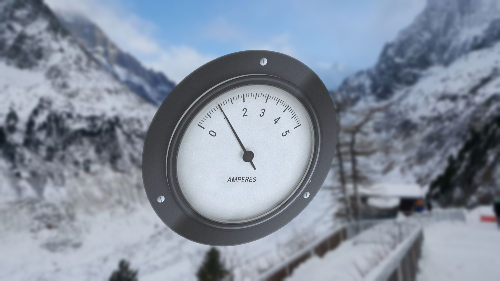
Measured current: 1 (A)
